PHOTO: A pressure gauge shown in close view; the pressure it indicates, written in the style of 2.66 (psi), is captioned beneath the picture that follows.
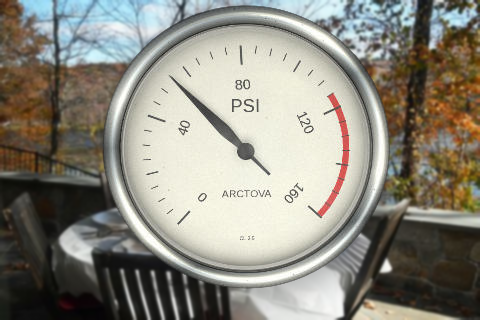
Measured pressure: 55 (psi)
